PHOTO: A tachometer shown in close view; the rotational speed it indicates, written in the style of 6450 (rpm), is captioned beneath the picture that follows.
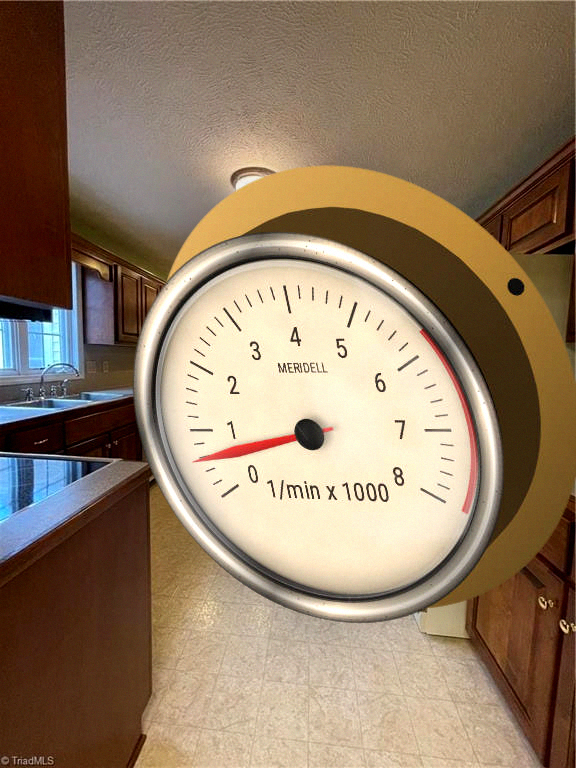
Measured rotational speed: 600 (rpm)
